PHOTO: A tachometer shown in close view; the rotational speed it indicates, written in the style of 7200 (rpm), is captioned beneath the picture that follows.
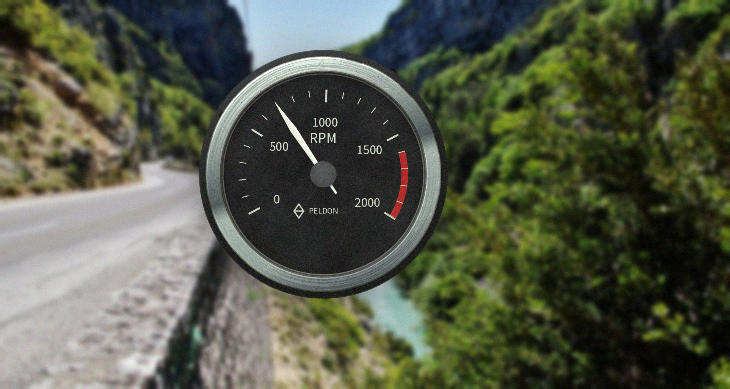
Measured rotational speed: 700 (rpm)
